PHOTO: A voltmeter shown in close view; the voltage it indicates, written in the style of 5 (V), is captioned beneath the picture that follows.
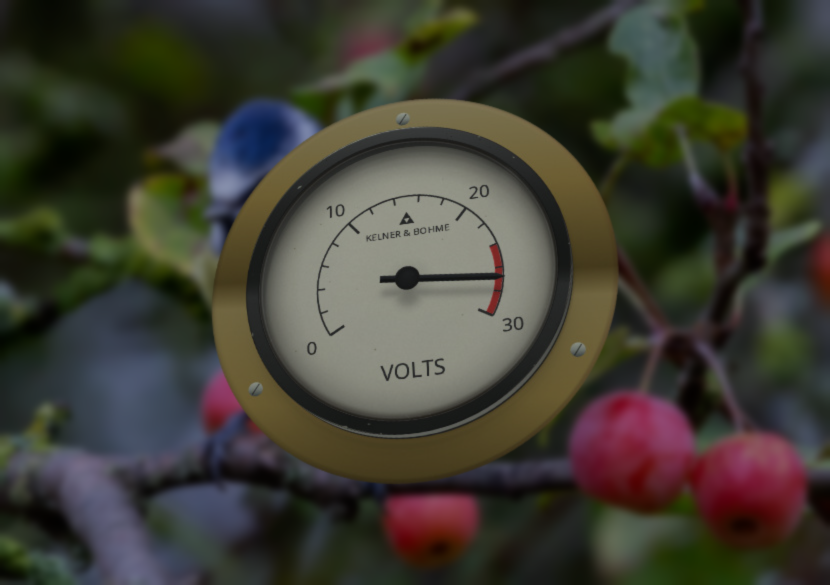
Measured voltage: 27 (V)
